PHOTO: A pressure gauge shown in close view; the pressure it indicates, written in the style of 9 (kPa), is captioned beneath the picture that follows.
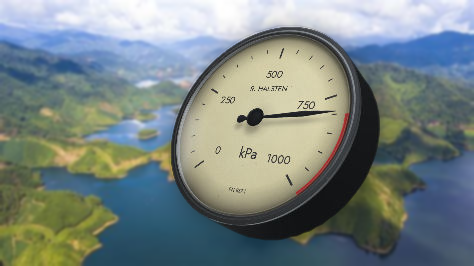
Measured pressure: 800 (kPa)
